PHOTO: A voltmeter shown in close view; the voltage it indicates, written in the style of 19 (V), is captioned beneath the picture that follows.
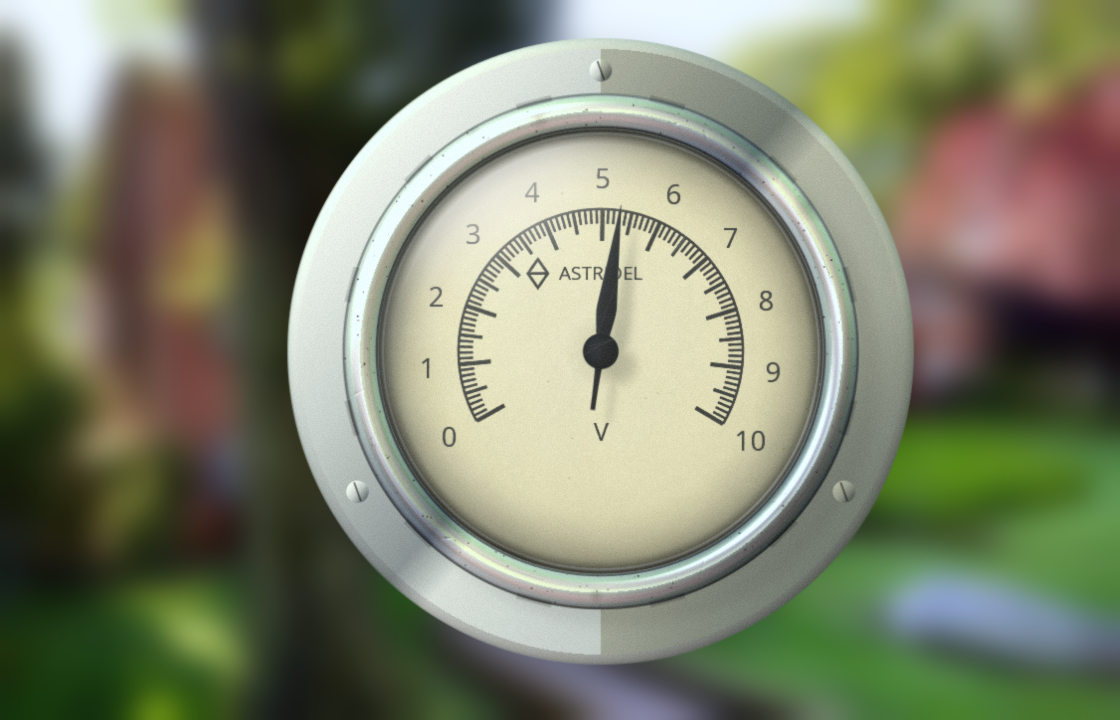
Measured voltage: 5.3 (V)
